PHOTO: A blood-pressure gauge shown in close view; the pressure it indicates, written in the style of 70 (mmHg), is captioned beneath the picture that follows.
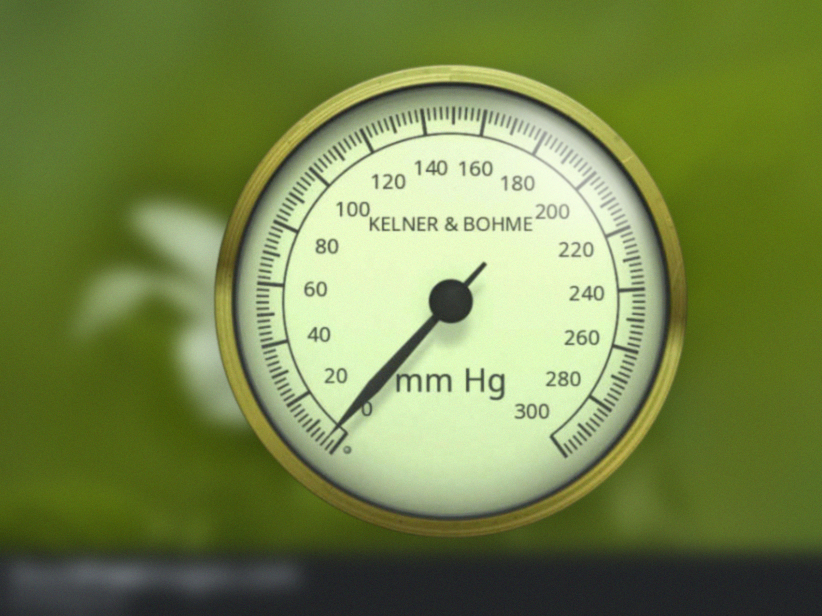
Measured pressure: 4 (mmHg)
